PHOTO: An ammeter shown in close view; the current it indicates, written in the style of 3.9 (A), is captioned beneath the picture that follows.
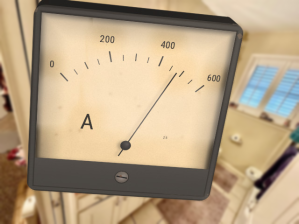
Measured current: 475 (A)
